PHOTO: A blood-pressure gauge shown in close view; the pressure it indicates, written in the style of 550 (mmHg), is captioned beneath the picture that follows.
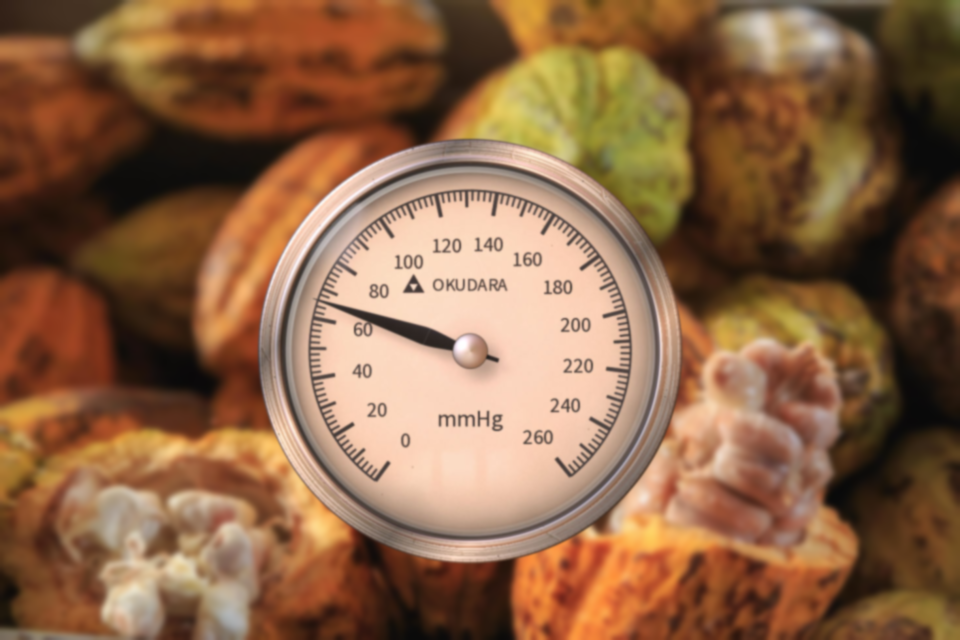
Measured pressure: 66 (mmHg)
